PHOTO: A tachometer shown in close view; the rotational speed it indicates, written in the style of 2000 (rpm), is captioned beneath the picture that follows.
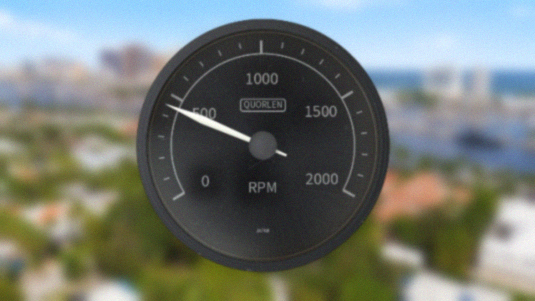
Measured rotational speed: 450 (rpm)
